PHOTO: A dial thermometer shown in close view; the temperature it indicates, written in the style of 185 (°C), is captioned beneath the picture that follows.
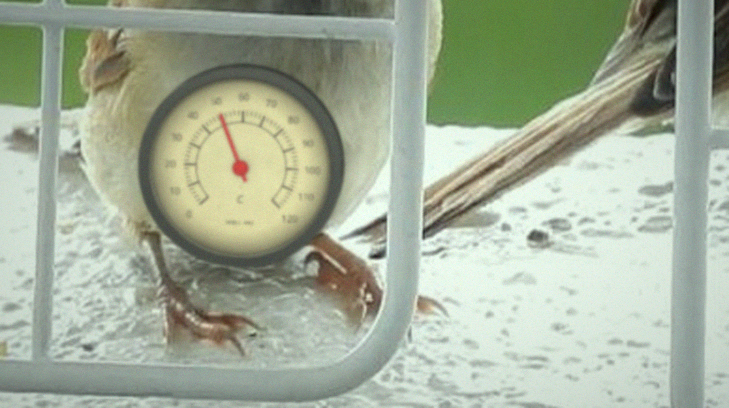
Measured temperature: 50 (°C)
